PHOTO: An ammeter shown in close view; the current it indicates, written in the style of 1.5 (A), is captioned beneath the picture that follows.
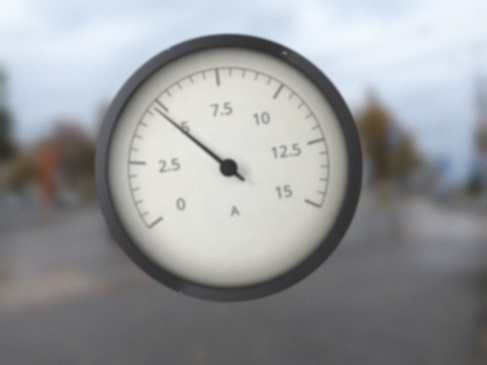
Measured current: 4.75 (A)
